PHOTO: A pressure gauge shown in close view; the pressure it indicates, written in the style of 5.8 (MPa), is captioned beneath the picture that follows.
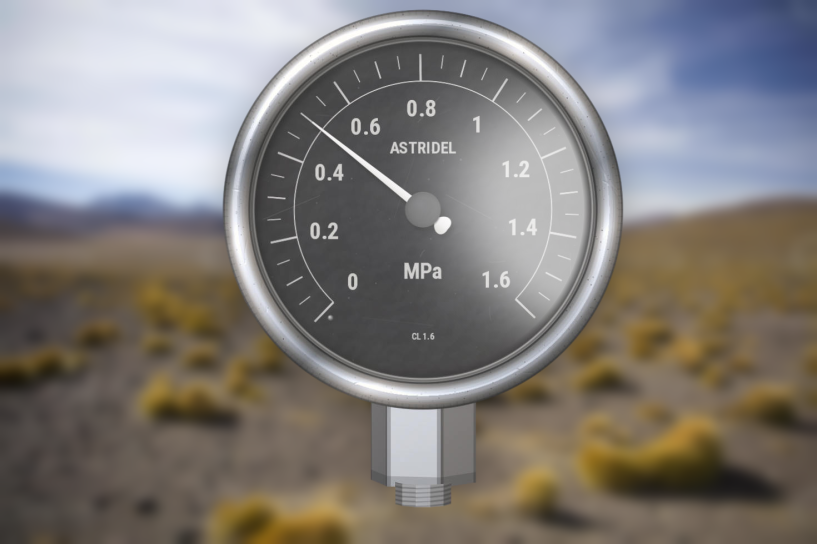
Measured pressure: 0.5 (MPa)
